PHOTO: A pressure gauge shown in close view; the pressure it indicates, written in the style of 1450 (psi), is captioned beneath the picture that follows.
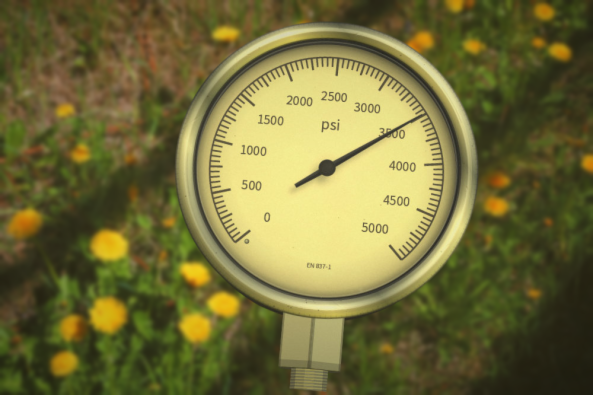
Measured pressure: 3500 (psi)
